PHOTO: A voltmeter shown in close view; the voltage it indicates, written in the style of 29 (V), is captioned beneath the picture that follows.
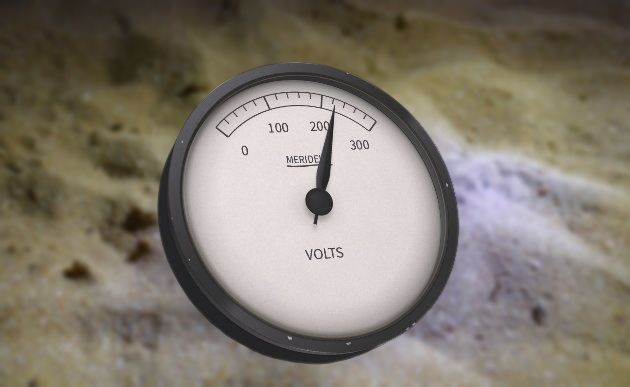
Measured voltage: 220 (V)
